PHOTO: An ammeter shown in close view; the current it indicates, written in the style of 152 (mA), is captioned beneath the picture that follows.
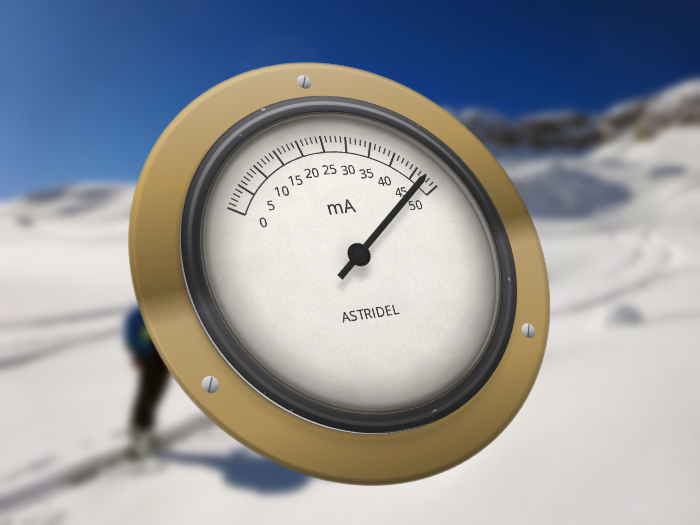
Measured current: 47 (mA)
